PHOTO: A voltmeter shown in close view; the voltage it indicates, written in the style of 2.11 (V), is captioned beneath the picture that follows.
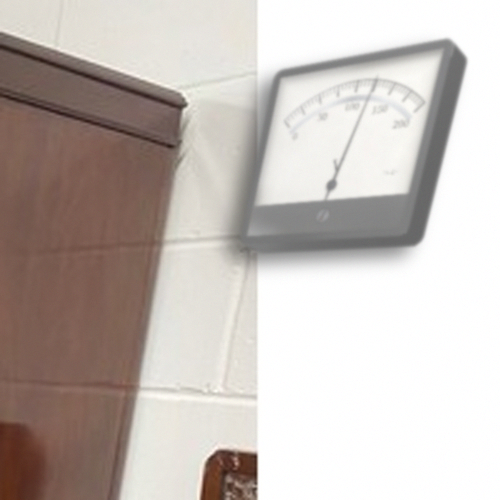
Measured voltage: 125 (V)
